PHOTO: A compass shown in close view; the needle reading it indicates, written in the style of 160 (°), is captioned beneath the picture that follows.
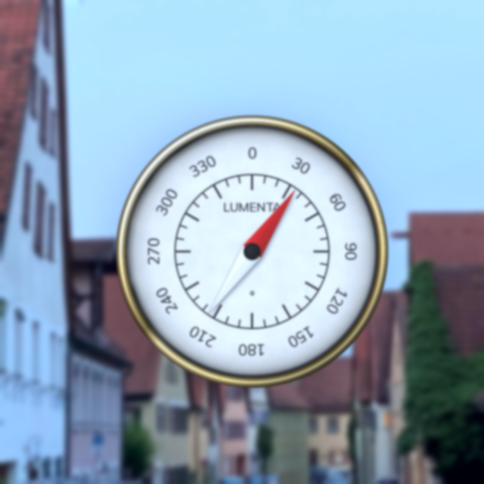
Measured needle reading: 35 (°)
